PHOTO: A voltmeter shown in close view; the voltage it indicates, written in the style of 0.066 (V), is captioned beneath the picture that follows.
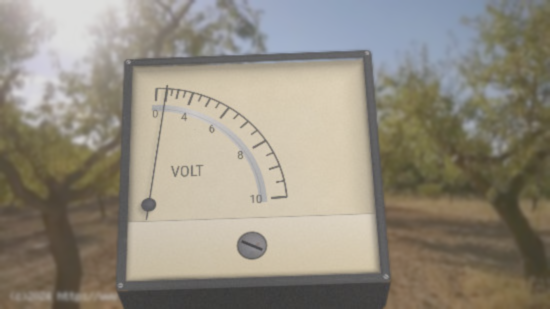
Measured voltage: 2 (V)
